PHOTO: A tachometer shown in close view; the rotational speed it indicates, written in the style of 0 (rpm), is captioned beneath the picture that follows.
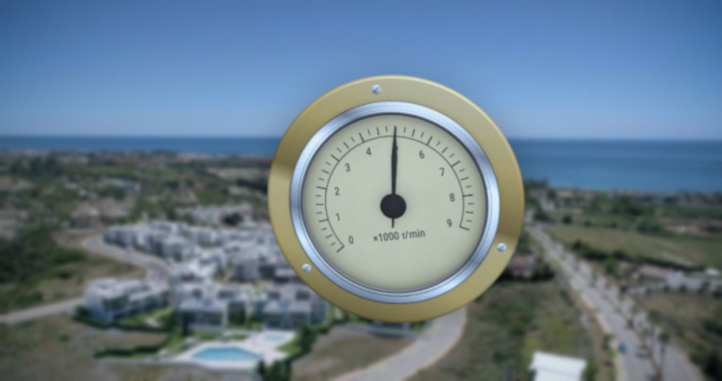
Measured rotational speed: 5000 (rpm)
